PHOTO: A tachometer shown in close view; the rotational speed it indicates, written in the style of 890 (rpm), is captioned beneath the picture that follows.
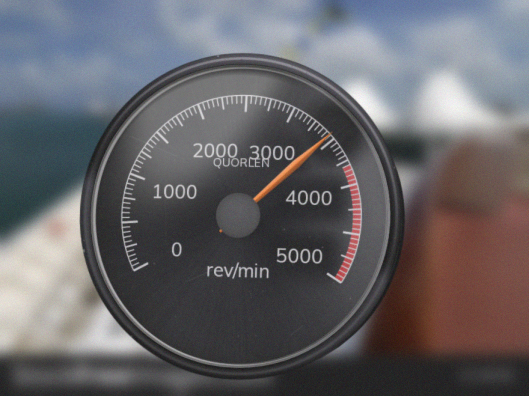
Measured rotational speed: 3450 (rpm)
